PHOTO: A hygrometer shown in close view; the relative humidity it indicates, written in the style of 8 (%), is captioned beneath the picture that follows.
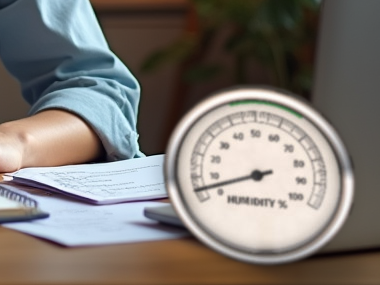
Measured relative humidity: 5 (%)
